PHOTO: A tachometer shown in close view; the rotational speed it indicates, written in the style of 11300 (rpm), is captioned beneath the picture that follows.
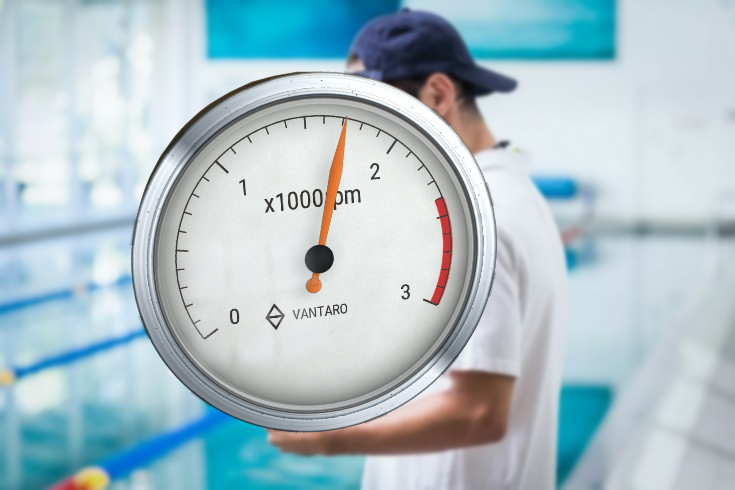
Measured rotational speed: 1700 (rpm)
